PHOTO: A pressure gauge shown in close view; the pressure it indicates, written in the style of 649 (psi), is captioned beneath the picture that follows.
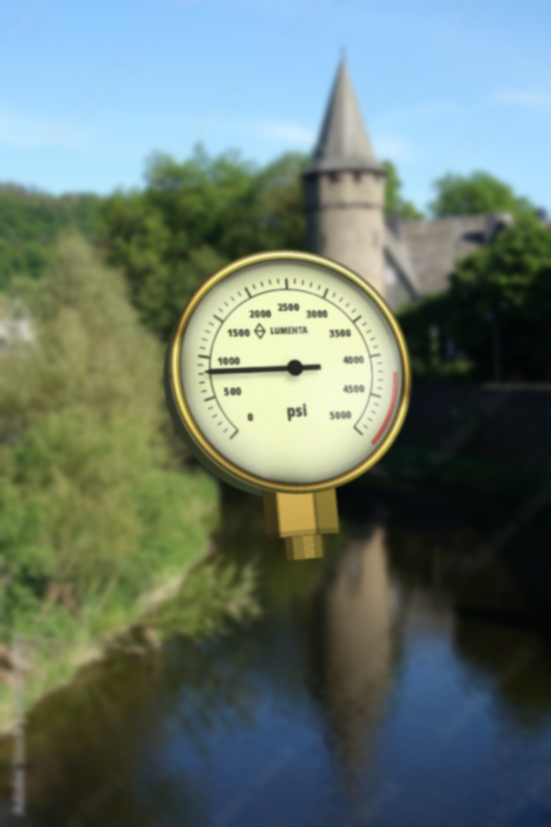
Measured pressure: 800 (psi)
